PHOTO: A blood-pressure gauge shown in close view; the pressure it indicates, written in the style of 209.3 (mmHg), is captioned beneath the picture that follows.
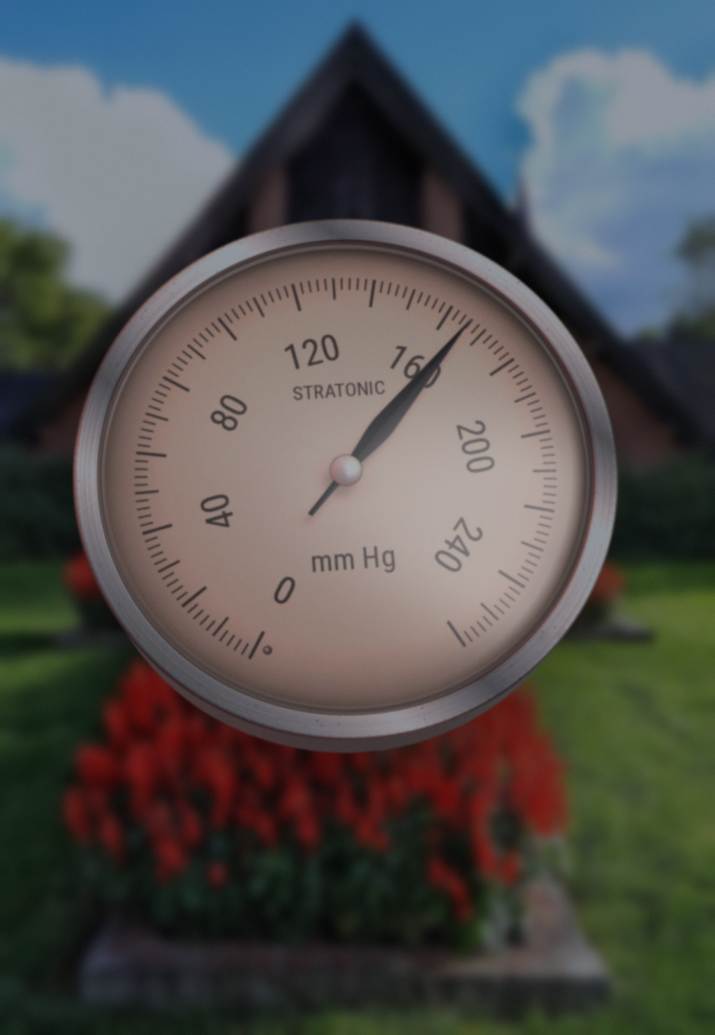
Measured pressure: 166 (mmHg)
